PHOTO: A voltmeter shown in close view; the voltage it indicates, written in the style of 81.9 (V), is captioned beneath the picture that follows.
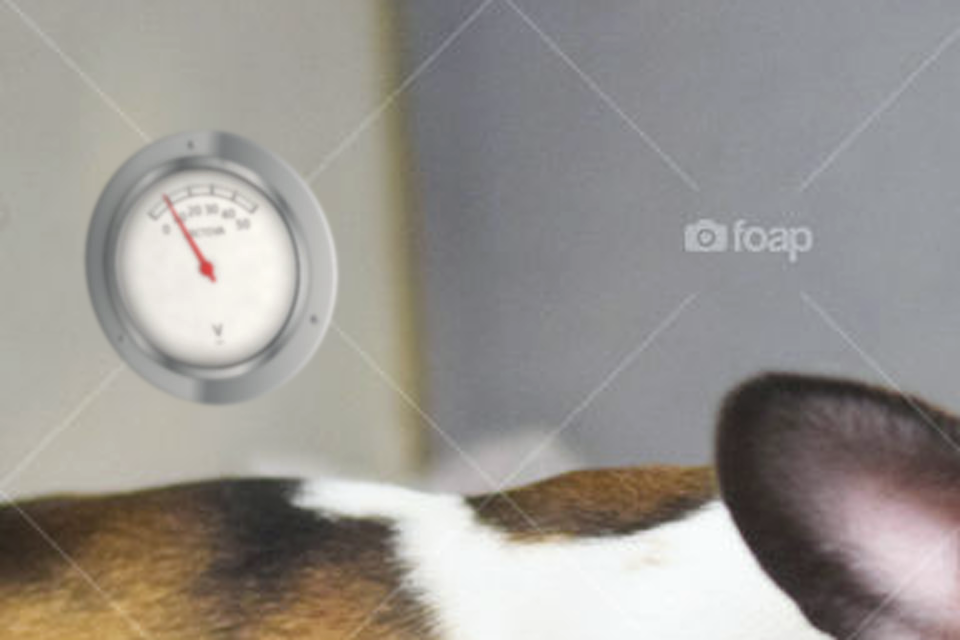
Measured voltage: 10 (V)
